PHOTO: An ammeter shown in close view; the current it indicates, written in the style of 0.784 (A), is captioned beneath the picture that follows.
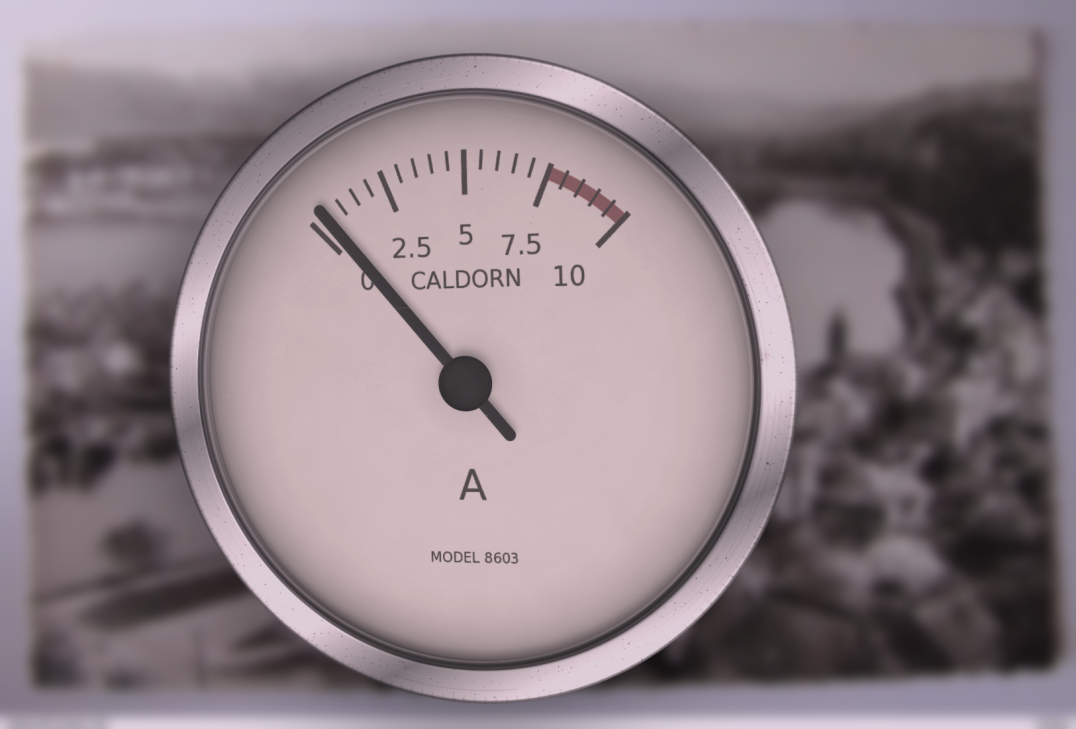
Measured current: 0.5 (A)
